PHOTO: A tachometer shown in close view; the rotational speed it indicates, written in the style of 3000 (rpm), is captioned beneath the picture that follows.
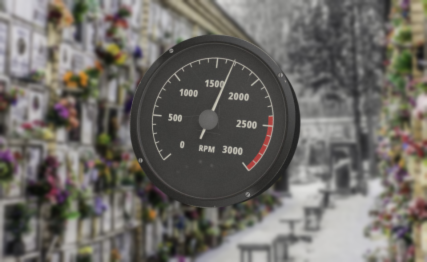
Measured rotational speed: 1700 (rpm)
